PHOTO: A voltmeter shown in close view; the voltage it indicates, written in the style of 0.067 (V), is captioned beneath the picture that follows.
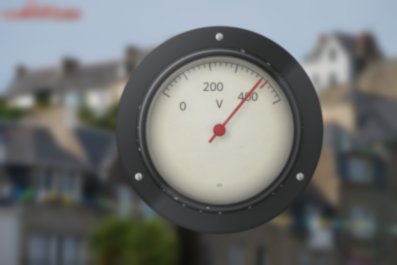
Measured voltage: 400 (V)
